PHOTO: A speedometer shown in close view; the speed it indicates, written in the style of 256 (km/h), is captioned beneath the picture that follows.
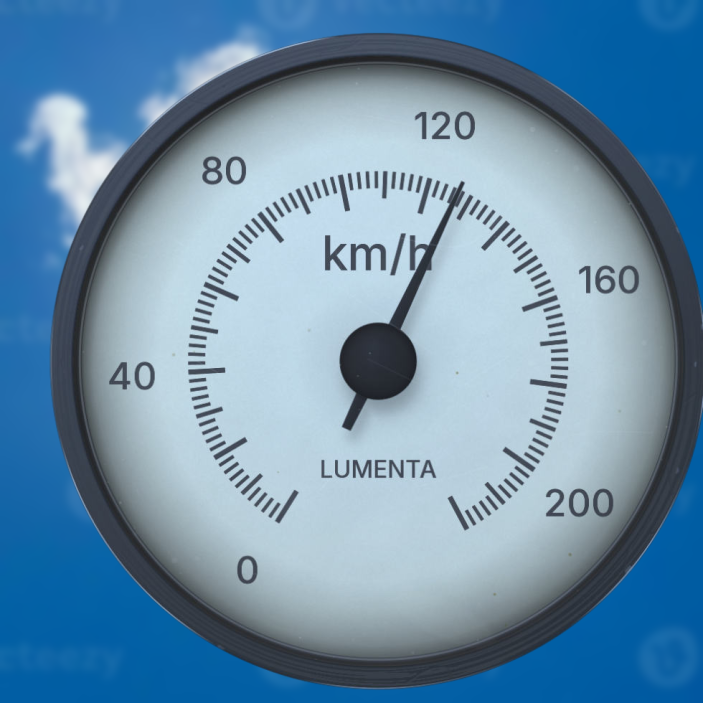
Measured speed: 127 (km/h)
